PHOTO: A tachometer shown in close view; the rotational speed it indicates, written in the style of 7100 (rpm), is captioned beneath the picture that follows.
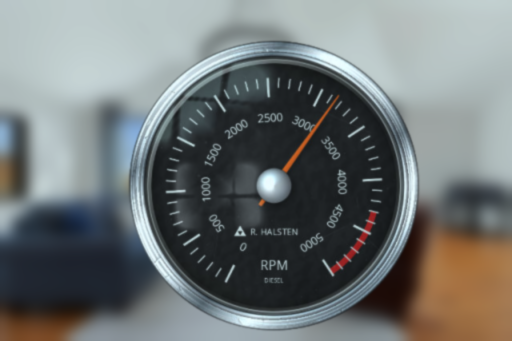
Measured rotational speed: 3150 (rpm)
